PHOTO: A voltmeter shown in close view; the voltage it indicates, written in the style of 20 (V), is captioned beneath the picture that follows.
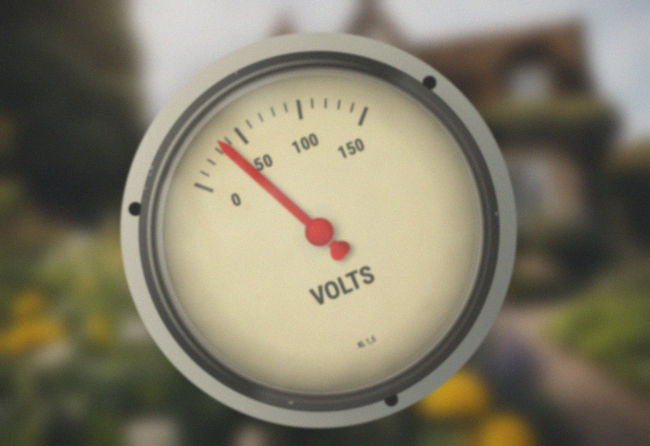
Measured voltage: 35 (V)
